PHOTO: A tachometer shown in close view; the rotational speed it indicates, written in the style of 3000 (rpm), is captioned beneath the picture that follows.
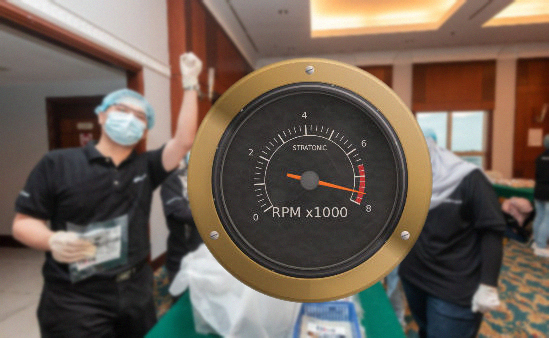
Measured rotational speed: 7600 (rpm)
